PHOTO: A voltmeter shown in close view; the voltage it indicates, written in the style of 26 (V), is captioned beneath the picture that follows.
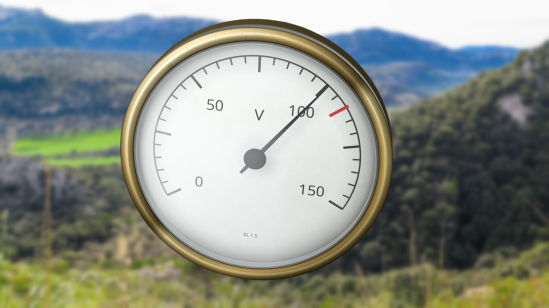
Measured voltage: 100 (V)
